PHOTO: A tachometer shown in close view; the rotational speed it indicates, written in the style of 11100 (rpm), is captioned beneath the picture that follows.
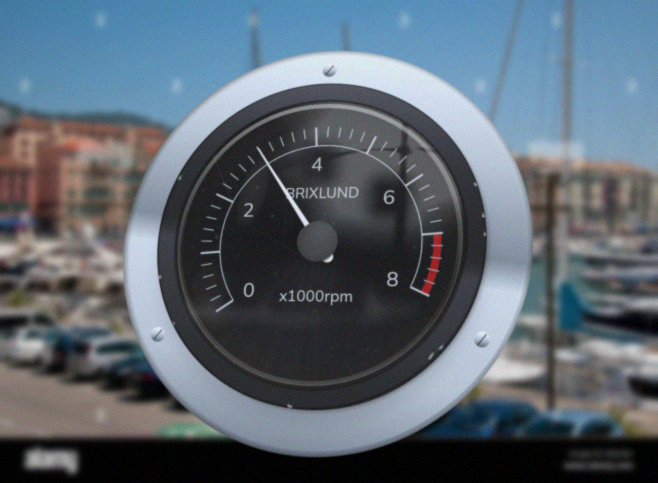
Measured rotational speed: 3000 (rpm)
